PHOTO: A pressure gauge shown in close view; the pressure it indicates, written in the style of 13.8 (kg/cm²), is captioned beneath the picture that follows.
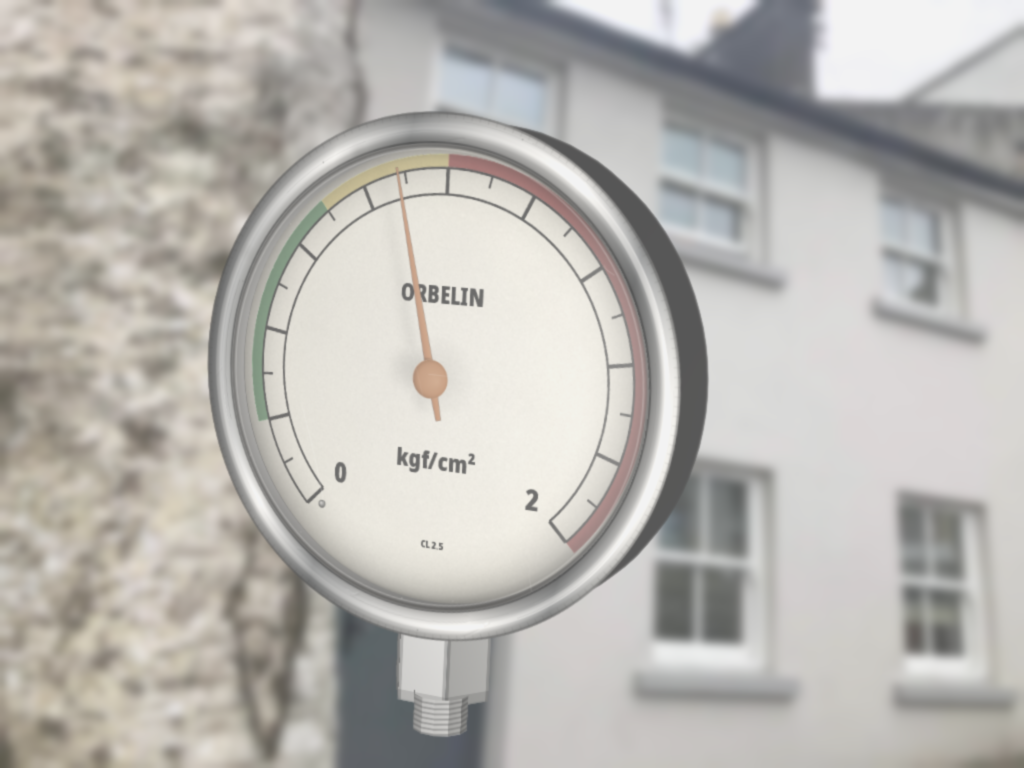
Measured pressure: 0.9 (kg/cm²)
